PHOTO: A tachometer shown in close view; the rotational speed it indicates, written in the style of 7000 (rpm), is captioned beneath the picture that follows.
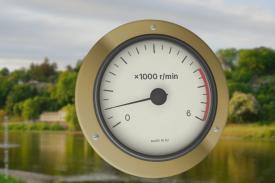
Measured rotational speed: 500 (rpm)
